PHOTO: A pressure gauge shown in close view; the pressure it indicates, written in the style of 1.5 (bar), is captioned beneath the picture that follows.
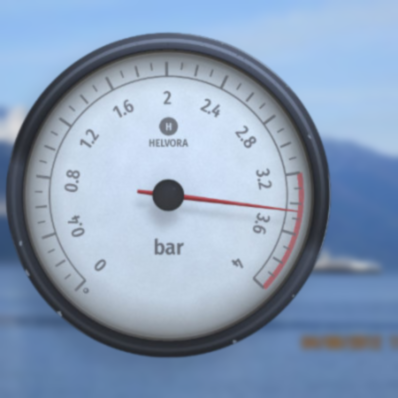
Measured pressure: 3.45 (bar)
